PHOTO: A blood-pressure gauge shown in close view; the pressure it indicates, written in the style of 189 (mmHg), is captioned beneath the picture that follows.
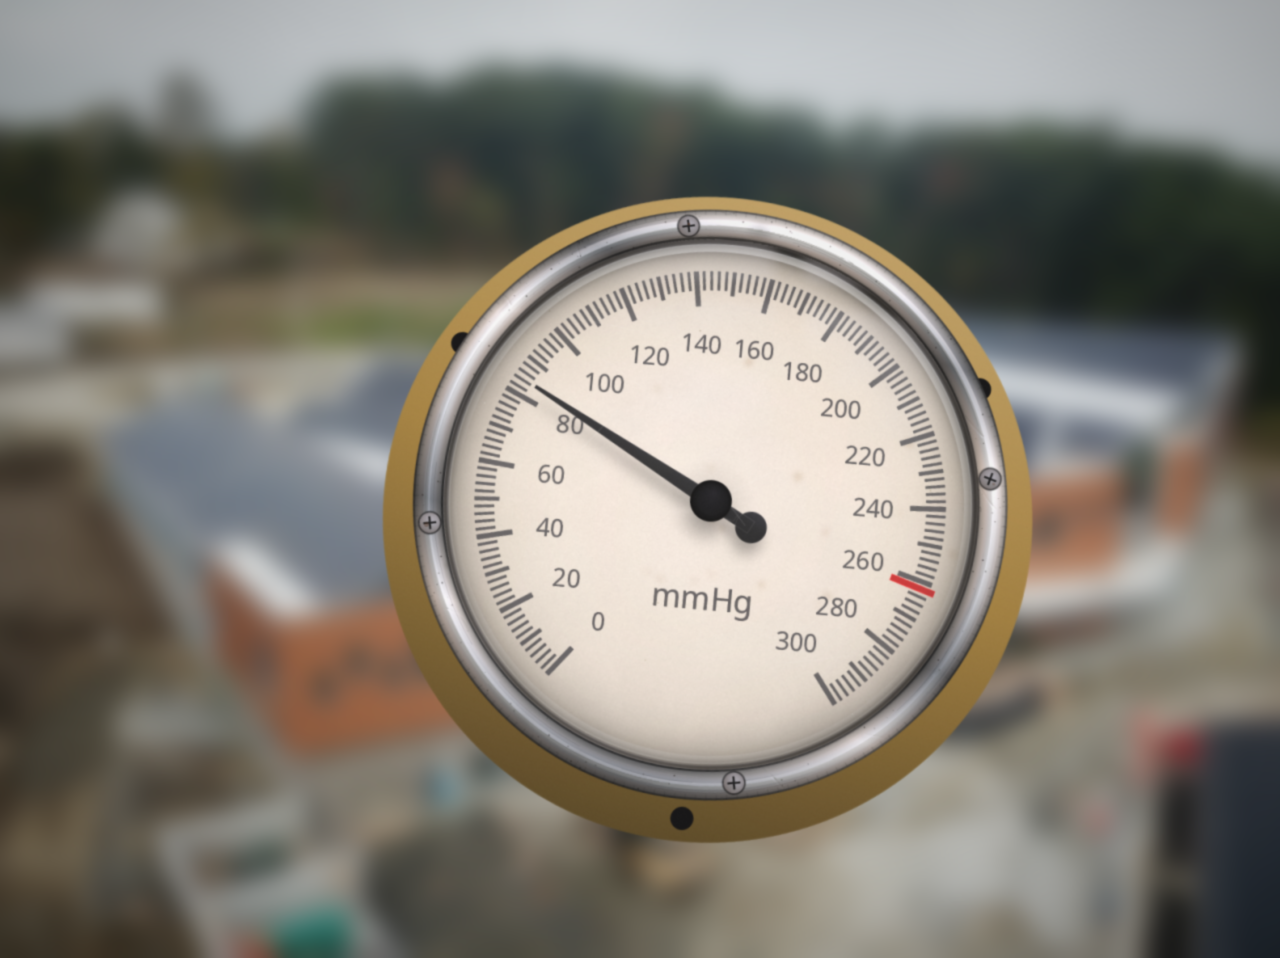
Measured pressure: 84 (mmHg)
